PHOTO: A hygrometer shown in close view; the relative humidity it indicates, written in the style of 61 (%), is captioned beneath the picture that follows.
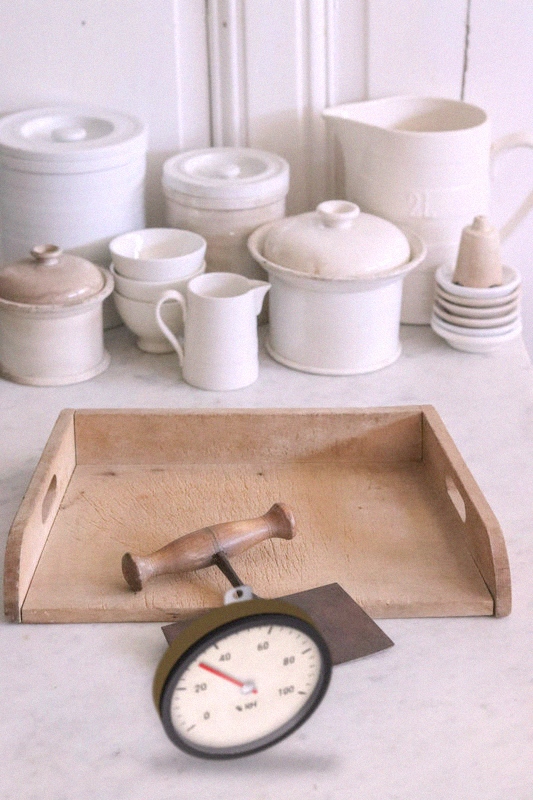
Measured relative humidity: 32 (%)
